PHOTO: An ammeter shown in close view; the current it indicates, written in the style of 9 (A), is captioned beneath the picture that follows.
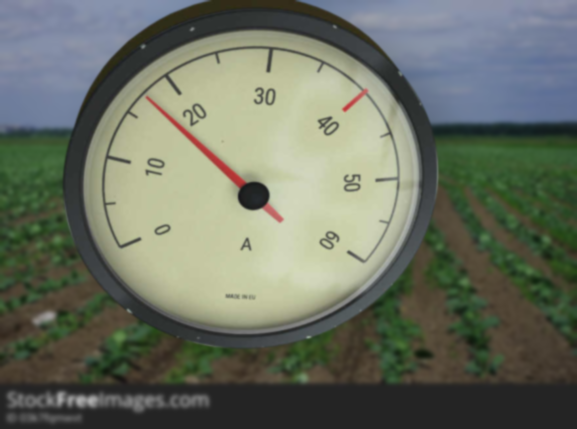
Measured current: 17.5 (A)
